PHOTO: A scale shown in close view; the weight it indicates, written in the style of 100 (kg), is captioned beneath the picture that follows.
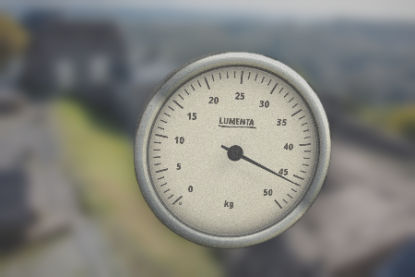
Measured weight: 46 (kg)
